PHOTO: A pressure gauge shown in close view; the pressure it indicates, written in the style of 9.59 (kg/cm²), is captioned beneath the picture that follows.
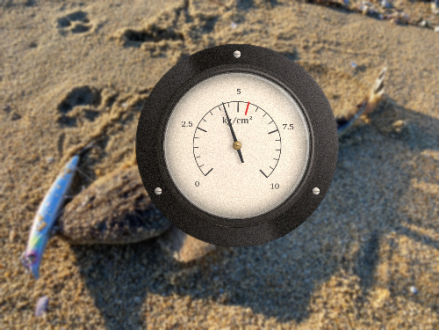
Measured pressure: 4.25 (kg/cm²)
